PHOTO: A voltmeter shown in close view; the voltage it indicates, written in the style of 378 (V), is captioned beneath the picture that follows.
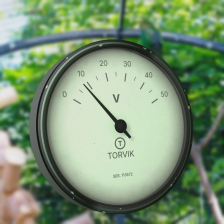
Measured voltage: 7.5 (V)
